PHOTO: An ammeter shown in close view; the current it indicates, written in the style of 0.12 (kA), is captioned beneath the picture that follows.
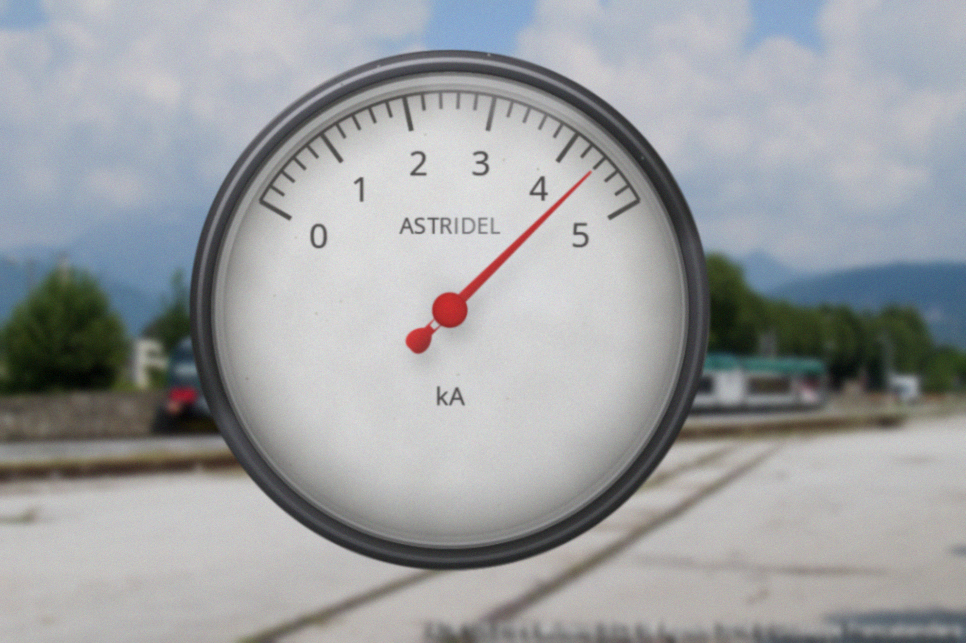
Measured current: 4.4 (kA)
